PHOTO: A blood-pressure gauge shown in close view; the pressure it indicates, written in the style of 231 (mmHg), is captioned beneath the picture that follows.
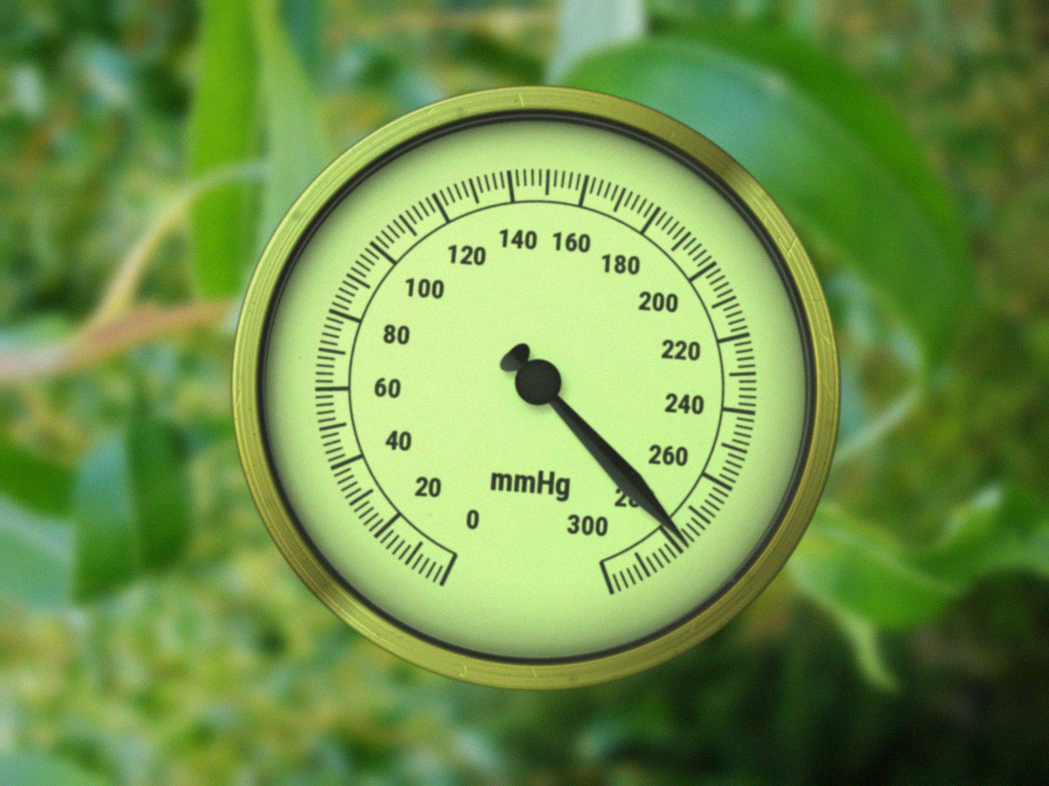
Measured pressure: 278 (mmHg)
